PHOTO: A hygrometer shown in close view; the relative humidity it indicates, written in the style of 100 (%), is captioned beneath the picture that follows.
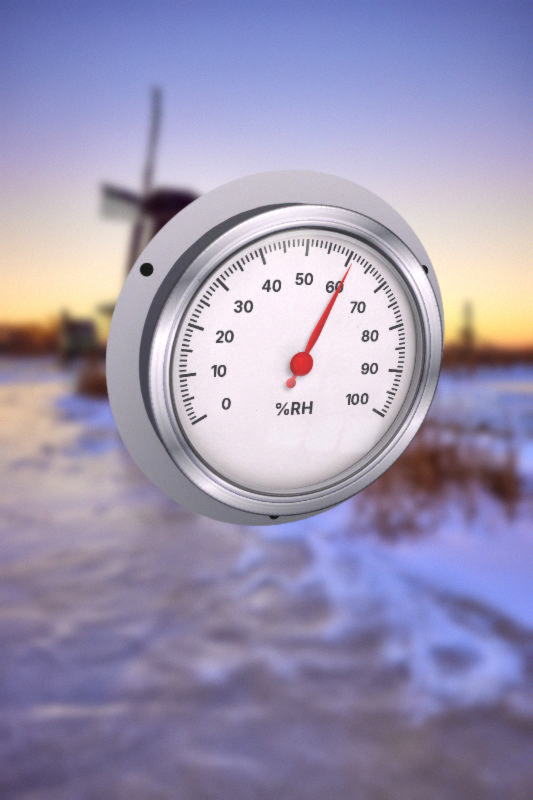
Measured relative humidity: 60 (%)
